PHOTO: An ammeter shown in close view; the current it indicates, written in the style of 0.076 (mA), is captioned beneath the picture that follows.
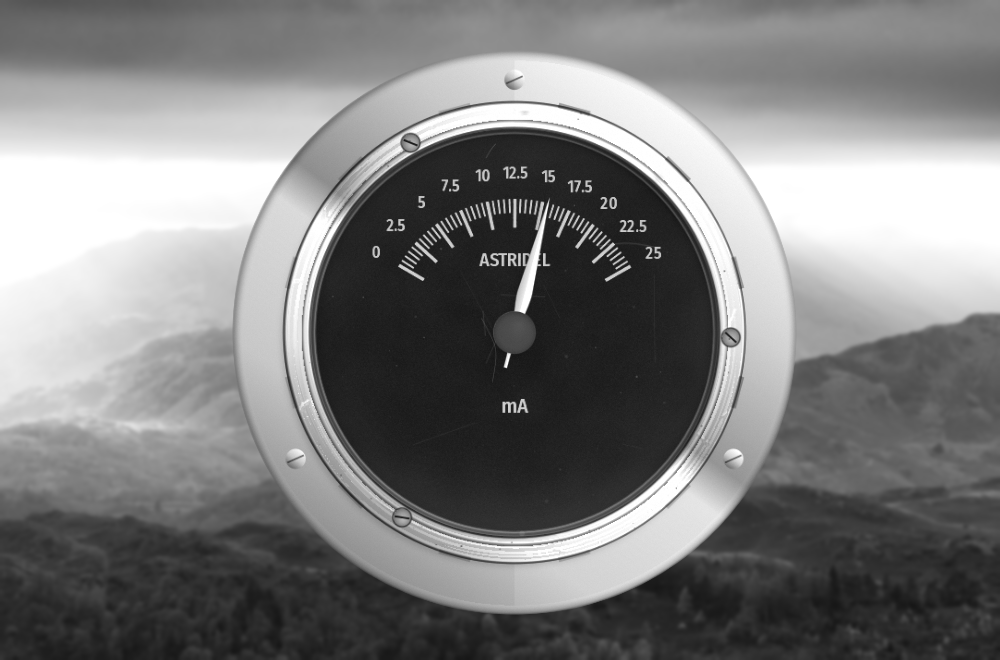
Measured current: 15.5 (mA)
